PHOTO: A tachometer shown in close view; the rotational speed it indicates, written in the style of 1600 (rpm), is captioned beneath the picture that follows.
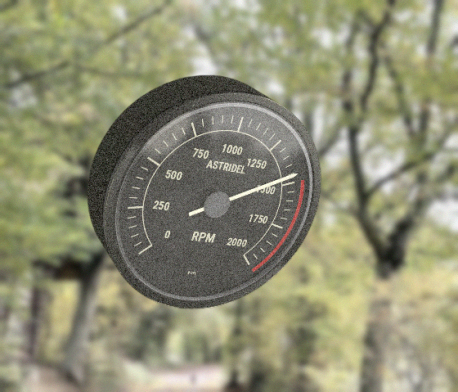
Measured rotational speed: 1450 (rpm)
